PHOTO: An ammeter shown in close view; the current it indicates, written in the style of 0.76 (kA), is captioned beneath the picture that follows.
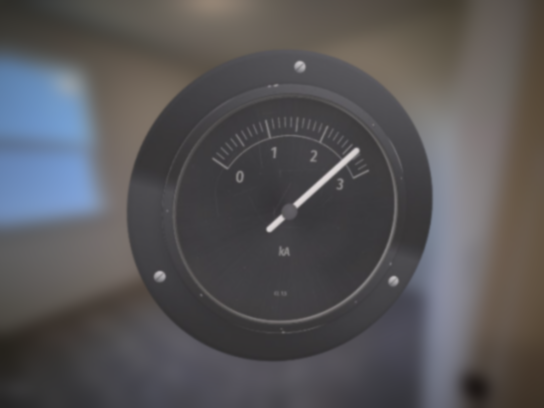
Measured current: 2.6 (kA)
